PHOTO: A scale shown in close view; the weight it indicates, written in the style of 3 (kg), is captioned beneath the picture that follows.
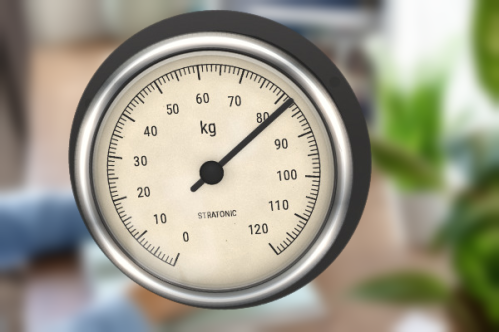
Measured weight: 82 (kg)
